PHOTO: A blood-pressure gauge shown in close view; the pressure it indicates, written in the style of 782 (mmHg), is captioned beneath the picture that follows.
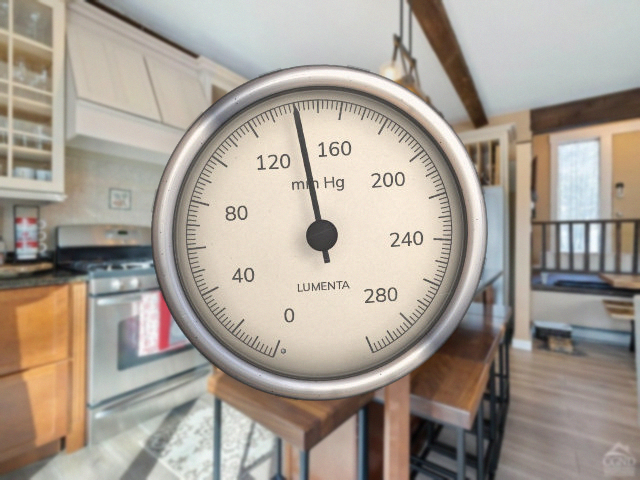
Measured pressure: 140 (mmHg)
